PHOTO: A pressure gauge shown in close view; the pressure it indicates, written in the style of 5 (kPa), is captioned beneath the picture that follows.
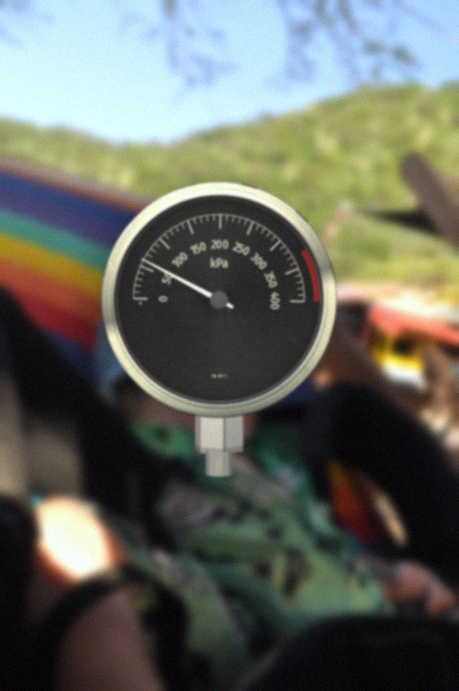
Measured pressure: 60 (kPa)
